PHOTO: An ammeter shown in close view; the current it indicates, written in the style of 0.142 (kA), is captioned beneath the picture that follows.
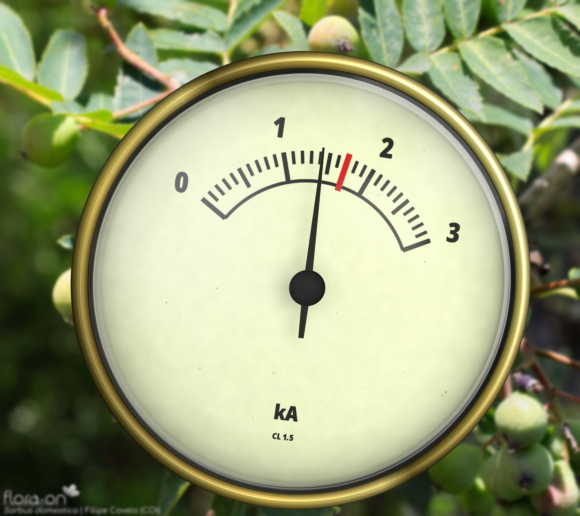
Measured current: 1.4 (kA)
